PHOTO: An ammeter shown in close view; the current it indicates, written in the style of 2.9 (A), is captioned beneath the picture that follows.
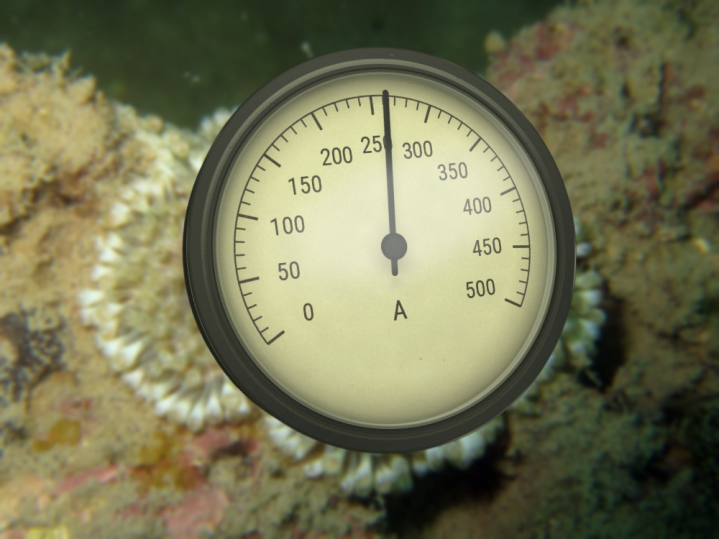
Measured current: 260 (A)
